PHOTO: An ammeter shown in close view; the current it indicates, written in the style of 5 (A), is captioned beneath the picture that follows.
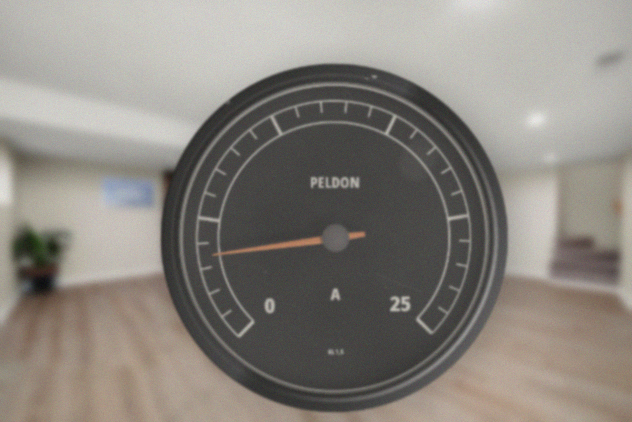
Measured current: 3.5 (A)
